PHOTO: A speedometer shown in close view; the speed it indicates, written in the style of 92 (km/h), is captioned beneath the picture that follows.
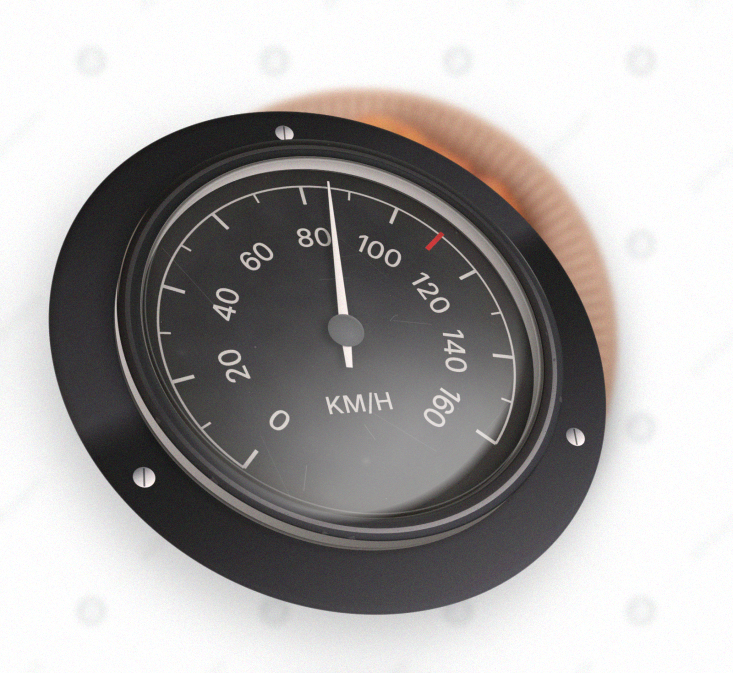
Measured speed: 85 (km/h)
